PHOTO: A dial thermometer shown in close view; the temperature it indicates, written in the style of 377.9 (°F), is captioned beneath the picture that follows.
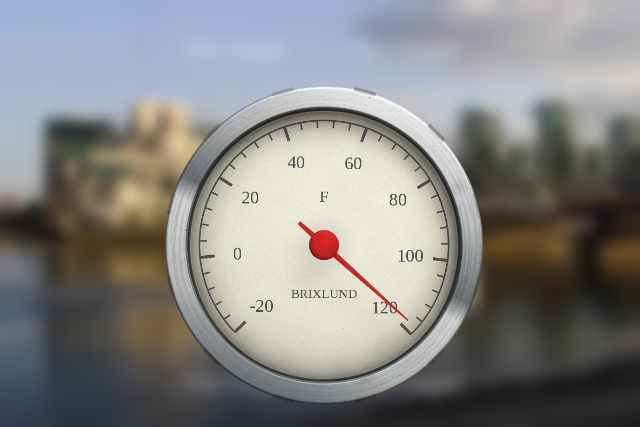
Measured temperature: 118 (°F)
